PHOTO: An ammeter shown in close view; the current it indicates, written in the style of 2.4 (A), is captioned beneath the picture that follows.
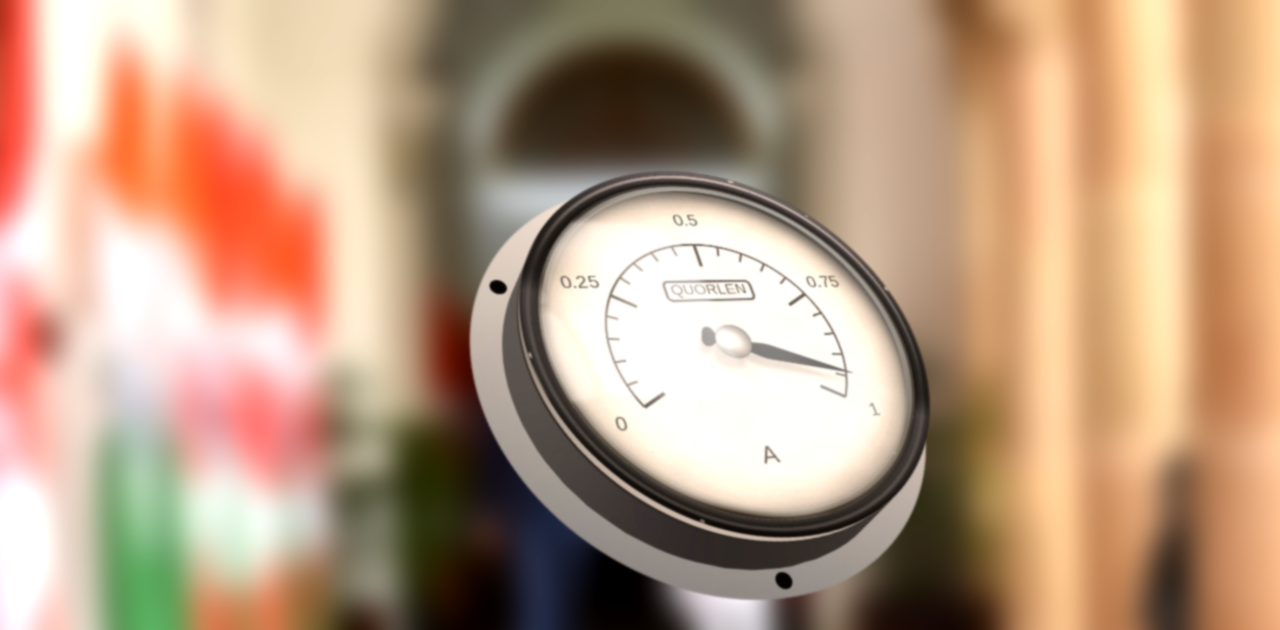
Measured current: 0.95 (A)
